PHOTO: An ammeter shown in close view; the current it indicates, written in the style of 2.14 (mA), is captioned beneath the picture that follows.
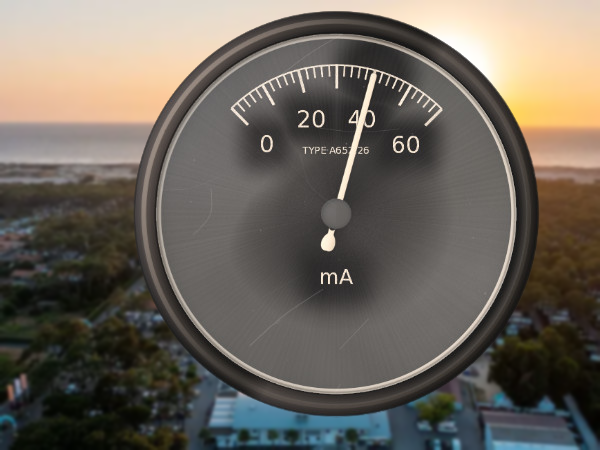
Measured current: 40 (mA)
